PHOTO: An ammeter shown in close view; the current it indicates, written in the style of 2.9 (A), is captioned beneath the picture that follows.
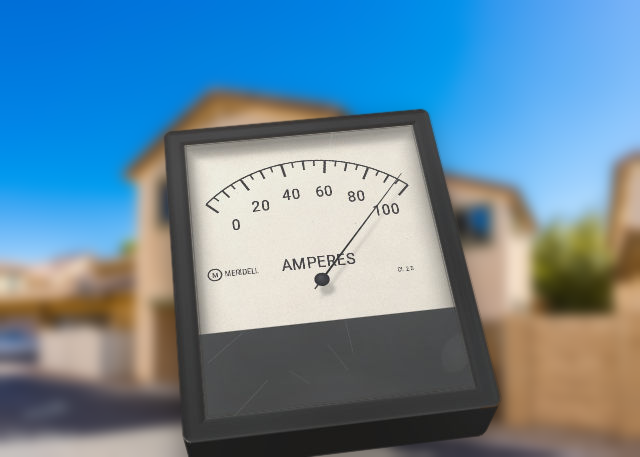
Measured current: 95 (A)
